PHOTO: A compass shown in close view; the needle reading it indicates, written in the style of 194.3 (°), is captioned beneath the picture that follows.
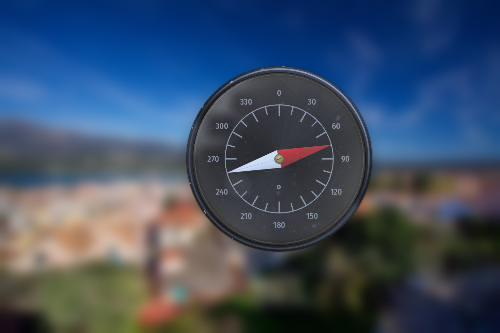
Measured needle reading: 75 (°)
